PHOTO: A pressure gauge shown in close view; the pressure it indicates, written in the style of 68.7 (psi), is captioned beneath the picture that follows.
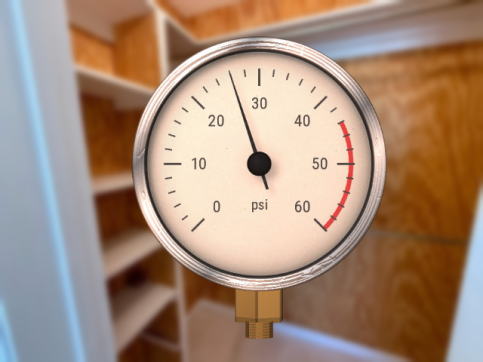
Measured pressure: 26 (psi)
